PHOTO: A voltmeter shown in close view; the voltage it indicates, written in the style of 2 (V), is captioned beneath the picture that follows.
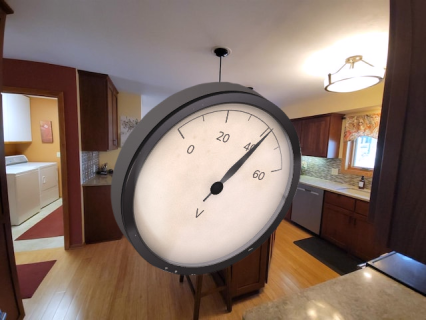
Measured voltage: 40 (V)
